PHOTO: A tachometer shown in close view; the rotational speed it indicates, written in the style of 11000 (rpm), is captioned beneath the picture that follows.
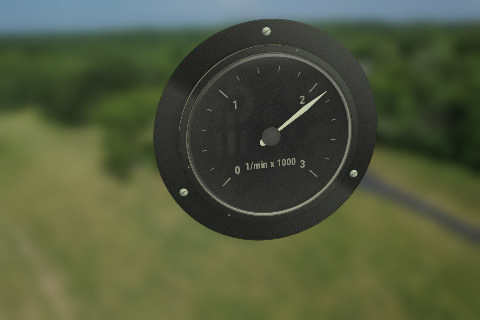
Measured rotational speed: 2100 (rpm)
